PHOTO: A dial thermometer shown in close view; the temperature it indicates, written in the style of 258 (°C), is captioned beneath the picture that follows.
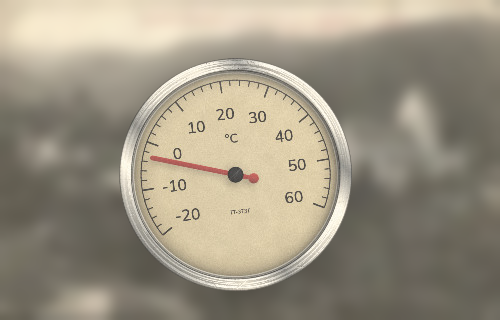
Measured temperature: -3 (°C)
